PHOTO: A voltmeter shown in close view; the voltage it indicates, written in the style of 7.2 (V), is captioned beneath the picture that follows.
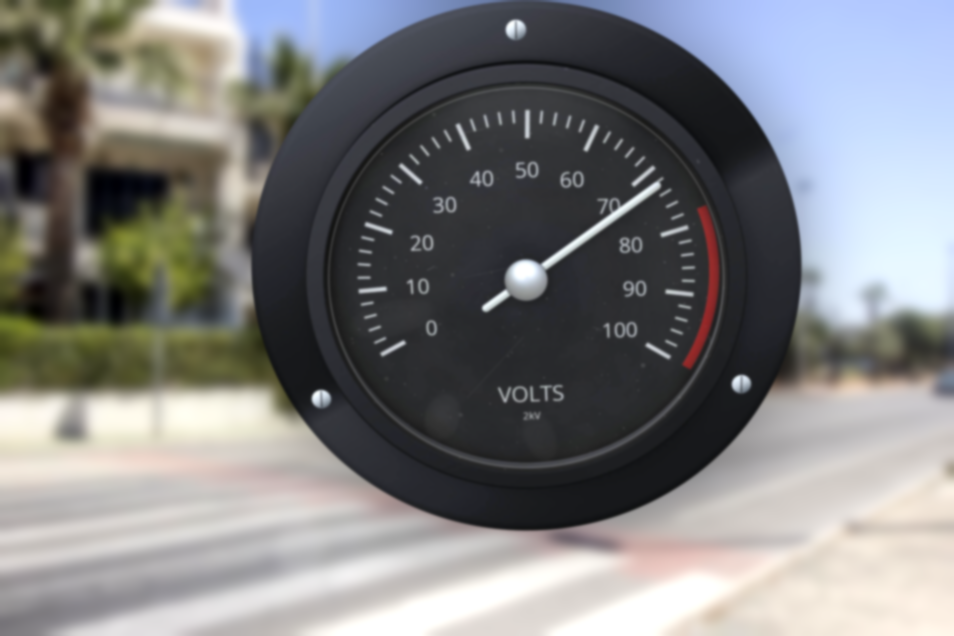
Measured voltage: 72 (V)
